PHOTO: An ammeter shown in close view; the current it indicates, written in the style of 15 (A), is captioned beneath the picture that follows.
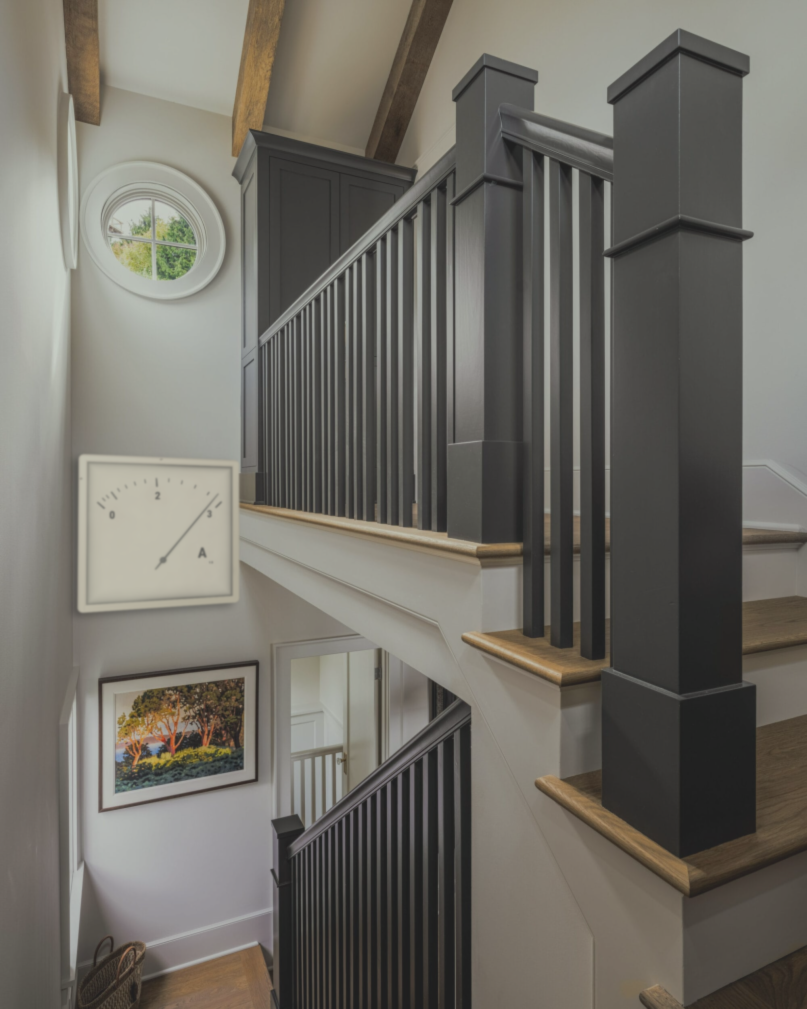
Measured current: 2.9 (A)
